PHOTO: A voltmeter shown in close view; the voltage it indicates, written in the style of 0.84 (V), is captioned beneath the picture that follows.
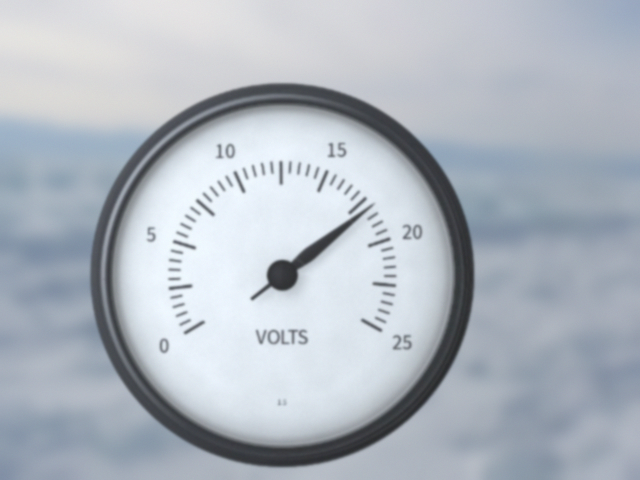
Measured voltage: 18 (V)
